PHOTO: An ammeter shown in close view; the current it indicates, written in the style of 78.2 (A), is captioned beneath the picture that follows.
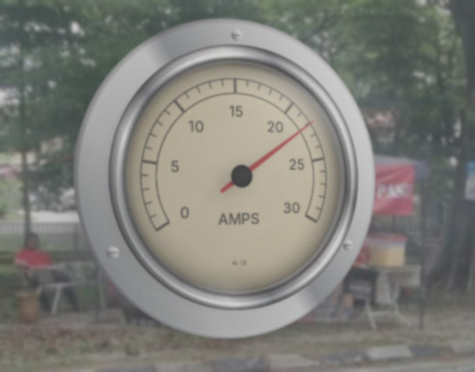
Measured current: 22 (A)
